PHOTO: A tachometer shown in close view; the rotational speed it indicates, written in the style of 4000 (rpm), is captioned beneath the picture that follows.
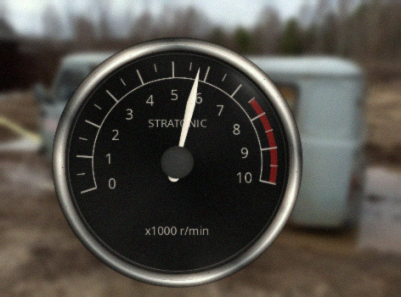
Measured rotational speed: 5750 (rpm)
